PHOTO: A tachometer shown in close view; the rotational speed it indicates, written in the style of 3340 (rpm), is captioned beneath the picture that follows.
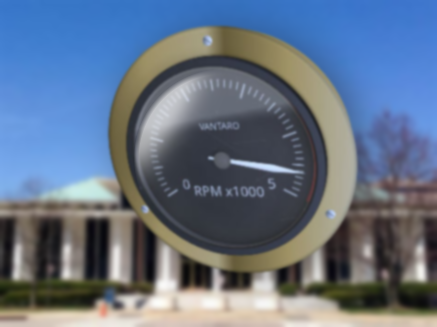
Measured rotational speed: 4600 (rpm)
